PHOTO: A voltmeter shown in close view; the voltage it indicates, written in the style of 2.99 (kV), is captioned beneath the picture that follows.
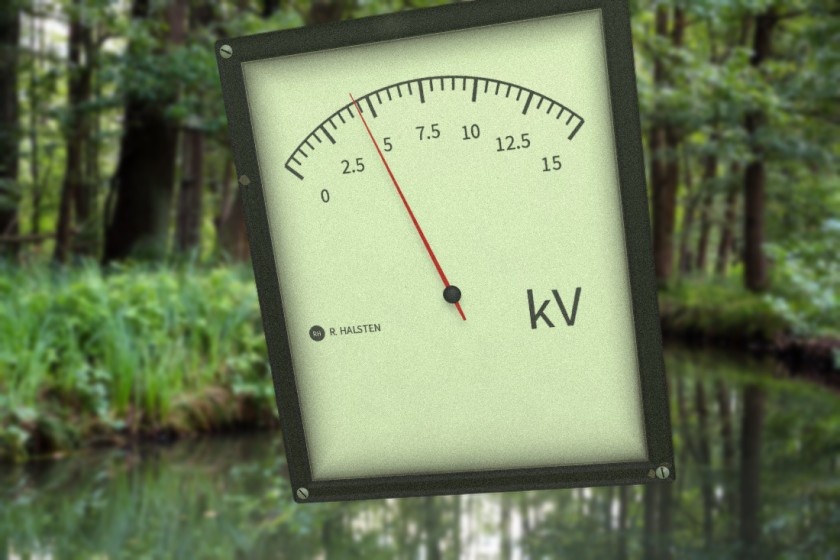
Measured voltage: 4.5 (kV)
